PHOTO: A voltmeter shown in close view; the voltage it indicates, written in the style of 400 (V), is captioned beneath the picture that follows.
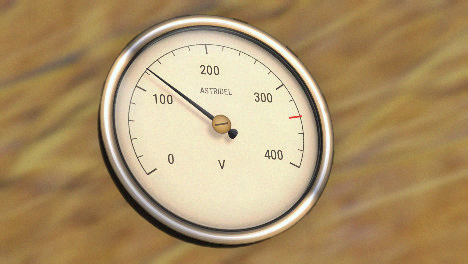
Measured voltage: 120 (V)
